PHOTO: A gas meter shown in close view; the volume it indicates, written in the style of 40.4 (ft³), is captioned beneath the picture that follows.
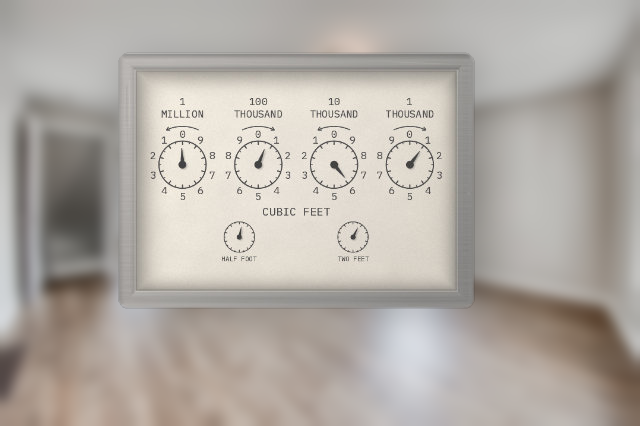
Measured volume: 6100 (ft³)
